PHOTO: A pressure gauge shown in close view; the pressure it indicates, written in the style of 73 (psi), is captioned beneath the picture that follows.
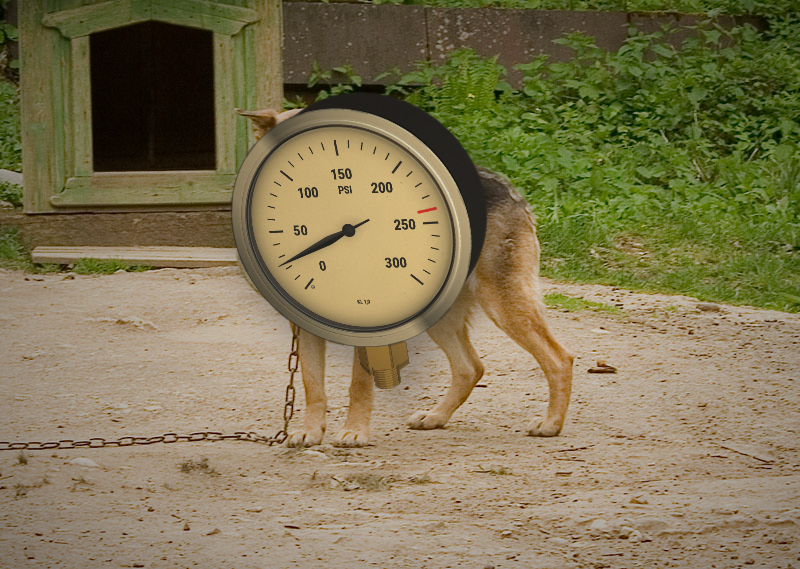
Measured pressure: 25 (psi)
